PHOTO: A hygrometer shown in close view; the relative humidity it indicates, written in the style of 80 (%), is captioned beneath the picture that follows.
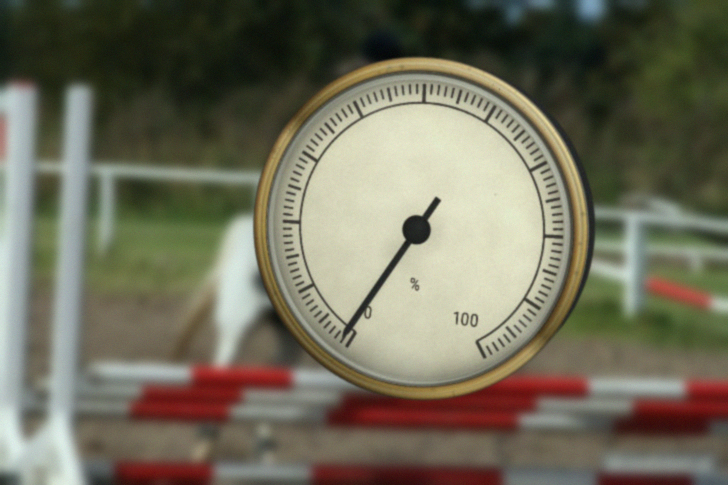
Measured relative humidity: 1 (%)
